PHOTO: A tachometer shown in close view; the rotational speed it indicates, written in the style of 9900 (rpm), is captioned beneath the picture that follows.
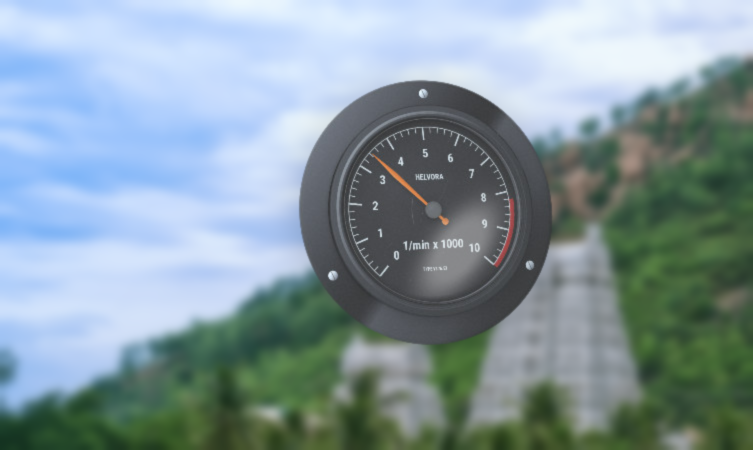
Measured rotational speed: 3400 (rpm)
